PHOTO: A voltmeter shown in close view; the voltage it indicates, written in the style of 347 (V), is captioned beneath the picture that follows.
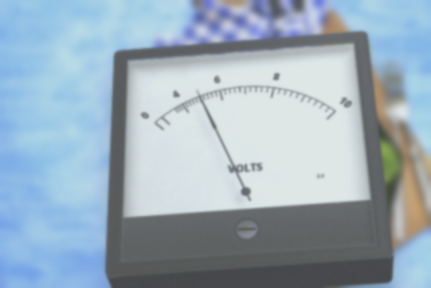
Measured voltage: 5 (V)
